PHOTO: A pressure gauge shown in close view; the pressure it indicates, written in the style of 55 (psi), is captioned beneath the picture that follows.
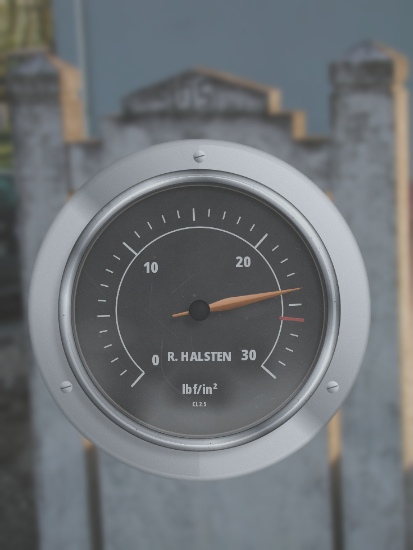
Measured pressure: 24 (psi)
